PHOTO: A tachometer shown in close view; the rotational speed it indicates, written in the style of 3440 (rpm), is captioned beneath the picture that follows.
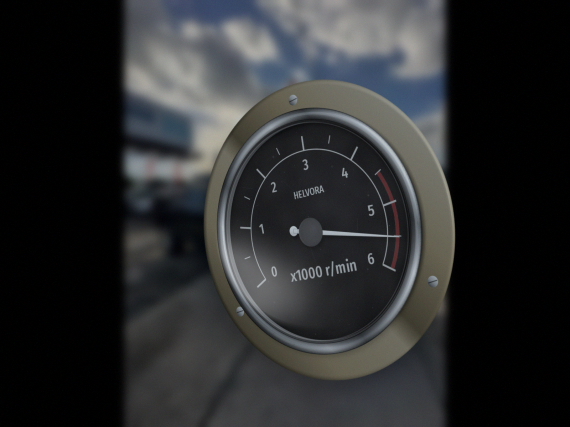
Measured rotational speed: 5500 (rpm)
